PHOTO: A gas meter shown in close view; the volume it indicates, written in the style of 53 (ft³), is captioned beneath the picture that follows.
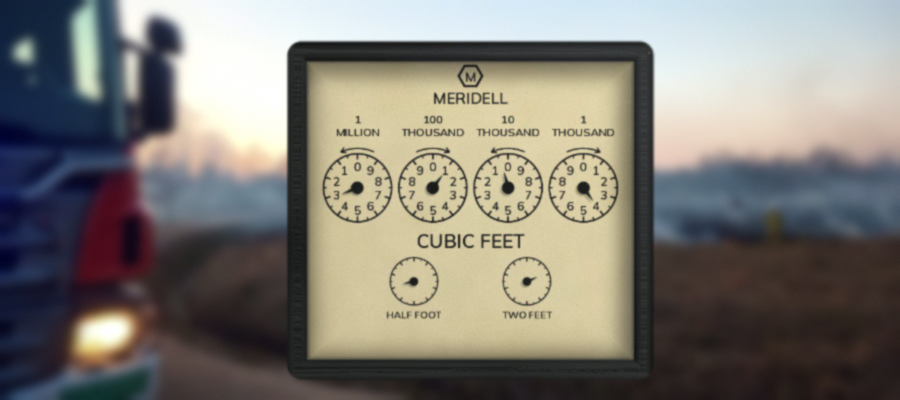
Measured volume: 310400 (ft³)
